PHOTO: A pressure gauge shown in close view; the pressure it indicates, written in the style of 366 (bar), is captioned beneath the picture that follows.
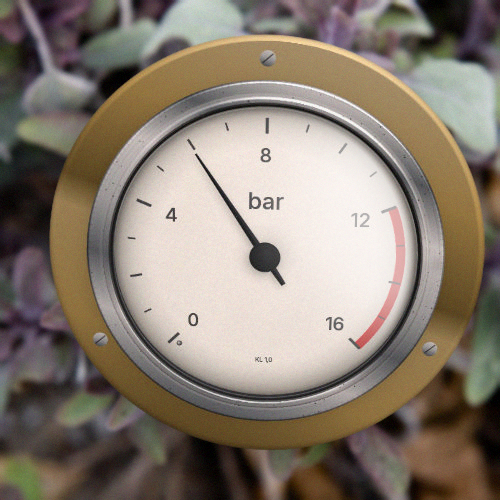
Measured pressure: 6 (bar)
